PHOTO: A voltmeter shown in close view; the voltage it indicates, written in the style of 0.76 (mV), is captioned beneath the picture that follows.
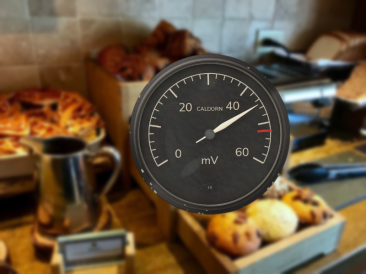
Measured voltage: 45 (mV)
